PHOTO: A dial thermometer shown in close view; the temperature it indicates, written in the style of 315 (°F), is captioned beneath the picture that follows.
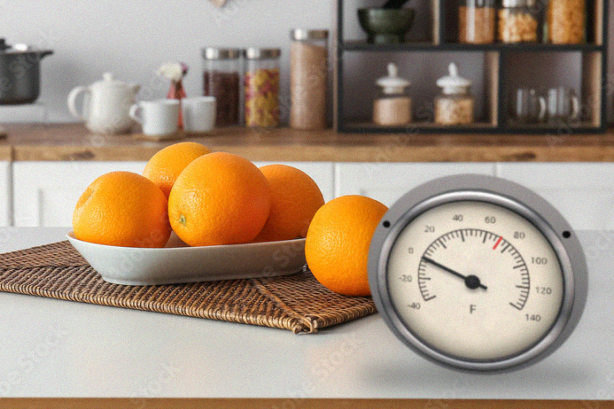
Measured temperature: 0 (°F)
